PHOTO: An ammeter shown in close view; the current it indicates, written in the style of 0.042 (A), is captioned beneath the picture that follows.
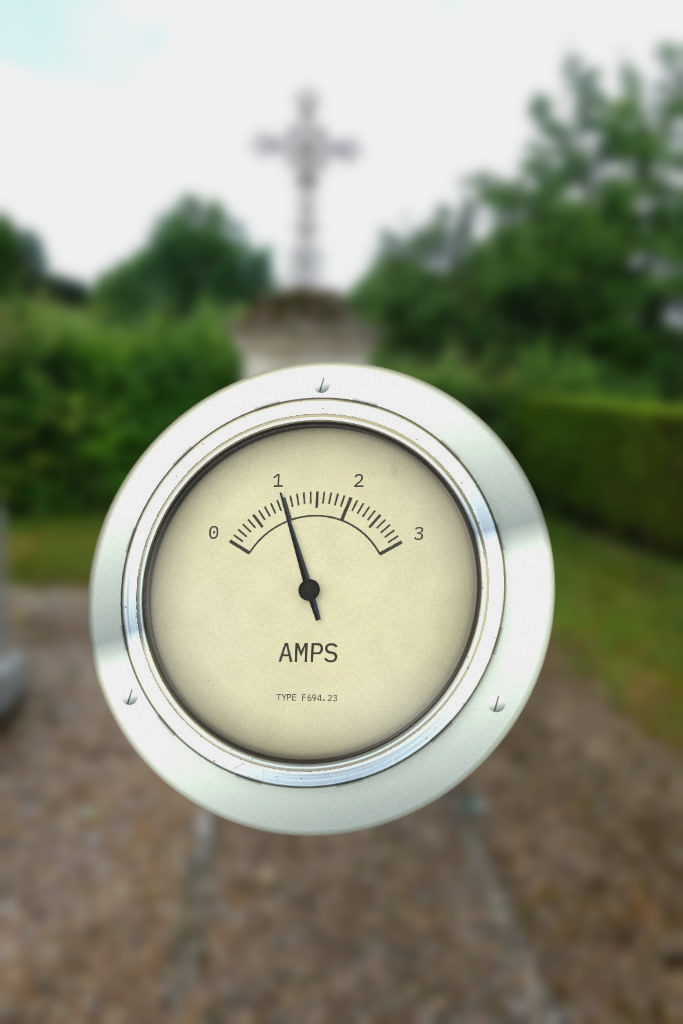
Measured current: 1 (A)
